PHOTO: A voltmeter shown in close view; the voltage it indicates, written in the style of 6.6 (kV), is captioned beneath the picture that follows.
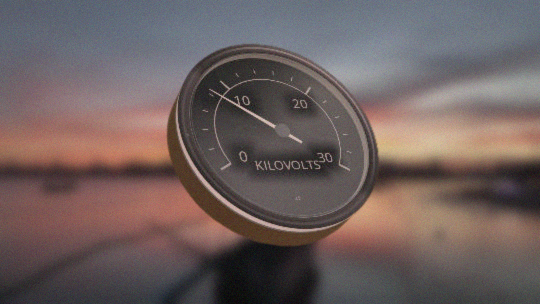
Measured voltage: 8 (kV)
